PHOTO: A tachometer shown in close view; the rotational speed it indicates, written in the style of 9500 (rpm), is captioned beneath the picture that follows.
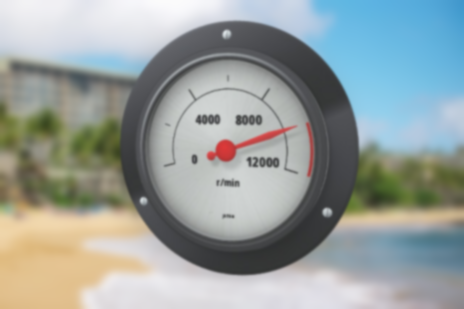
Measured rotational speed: 10000 (rpm)
